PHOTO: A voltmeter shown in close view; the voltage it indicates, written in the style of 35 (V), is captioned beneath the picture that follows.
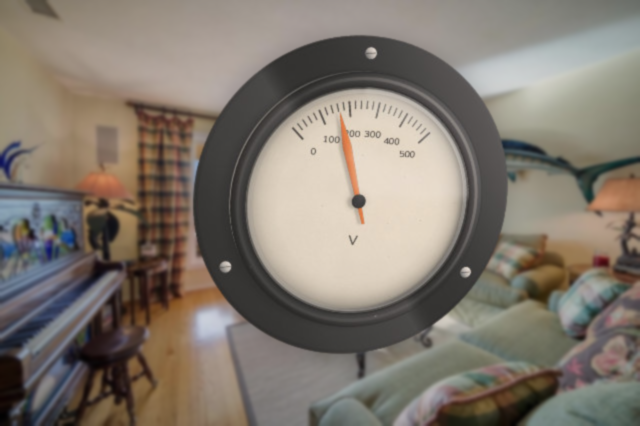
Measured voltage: 160 (V)
